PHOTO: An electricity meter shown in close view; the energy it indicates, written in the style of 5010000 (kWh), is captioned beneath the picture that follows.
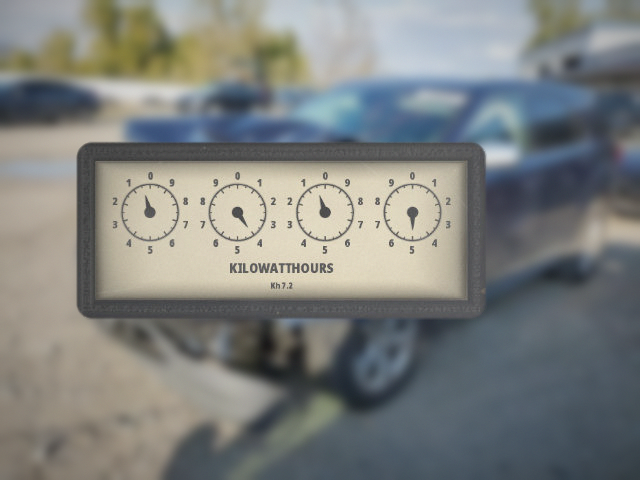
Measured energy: 405 (kWh)
